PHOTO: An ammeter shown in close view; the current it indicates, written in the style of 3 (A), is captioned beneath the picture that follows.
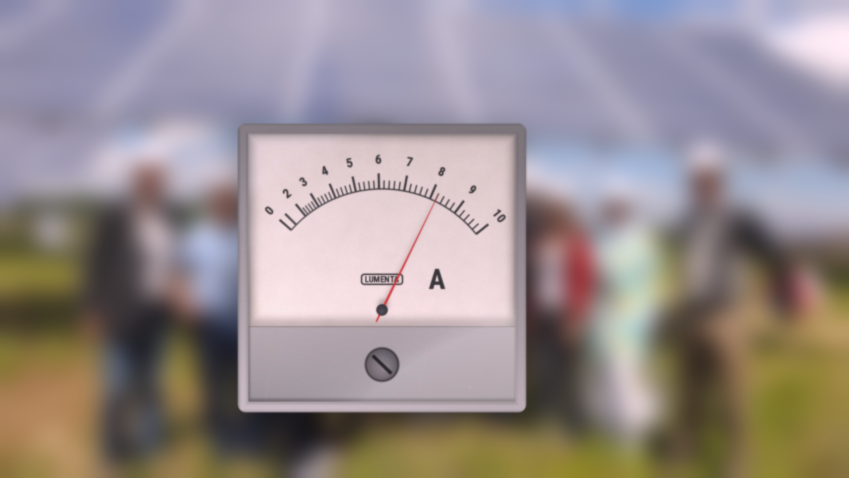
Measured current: 8.2 (A)
